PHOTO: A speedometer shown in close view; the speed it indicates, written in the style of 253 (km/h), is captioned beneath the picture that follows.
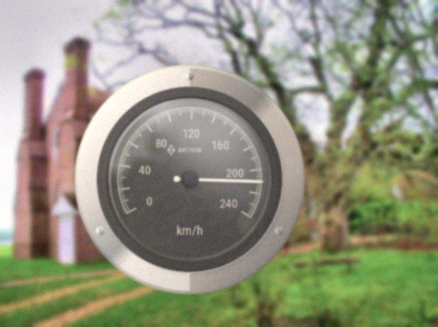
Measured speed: 210 (km/h)
